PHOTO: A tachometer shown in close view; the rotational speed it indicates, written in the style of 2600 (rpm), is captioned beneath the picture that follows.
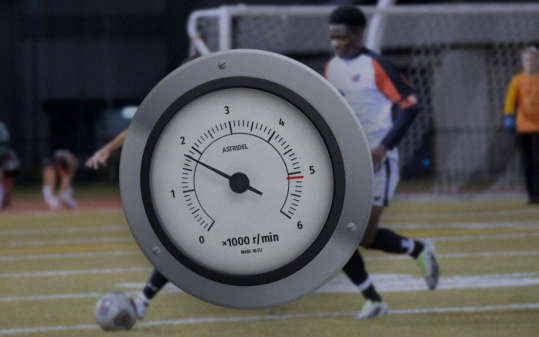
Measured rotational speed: 1800 (rpm)
